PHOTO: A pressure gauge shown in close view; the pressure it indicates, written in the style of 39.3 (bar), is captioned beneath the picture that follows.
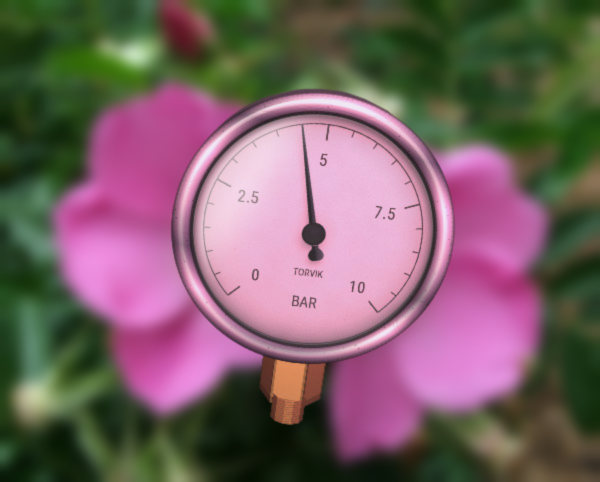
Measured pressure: 4.5 (bar)
